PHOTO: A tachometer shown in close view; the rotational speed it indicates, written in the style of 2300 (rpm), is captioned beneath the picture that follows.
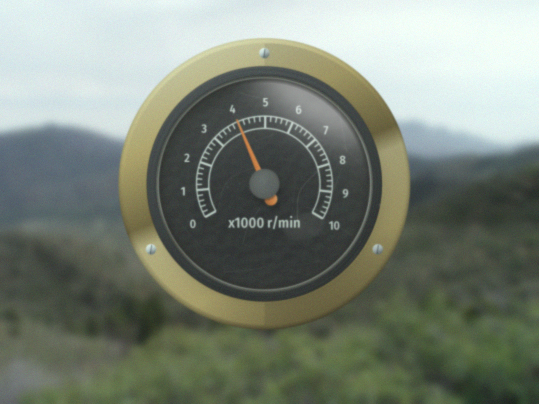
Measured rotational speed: 4000 (rpm)
